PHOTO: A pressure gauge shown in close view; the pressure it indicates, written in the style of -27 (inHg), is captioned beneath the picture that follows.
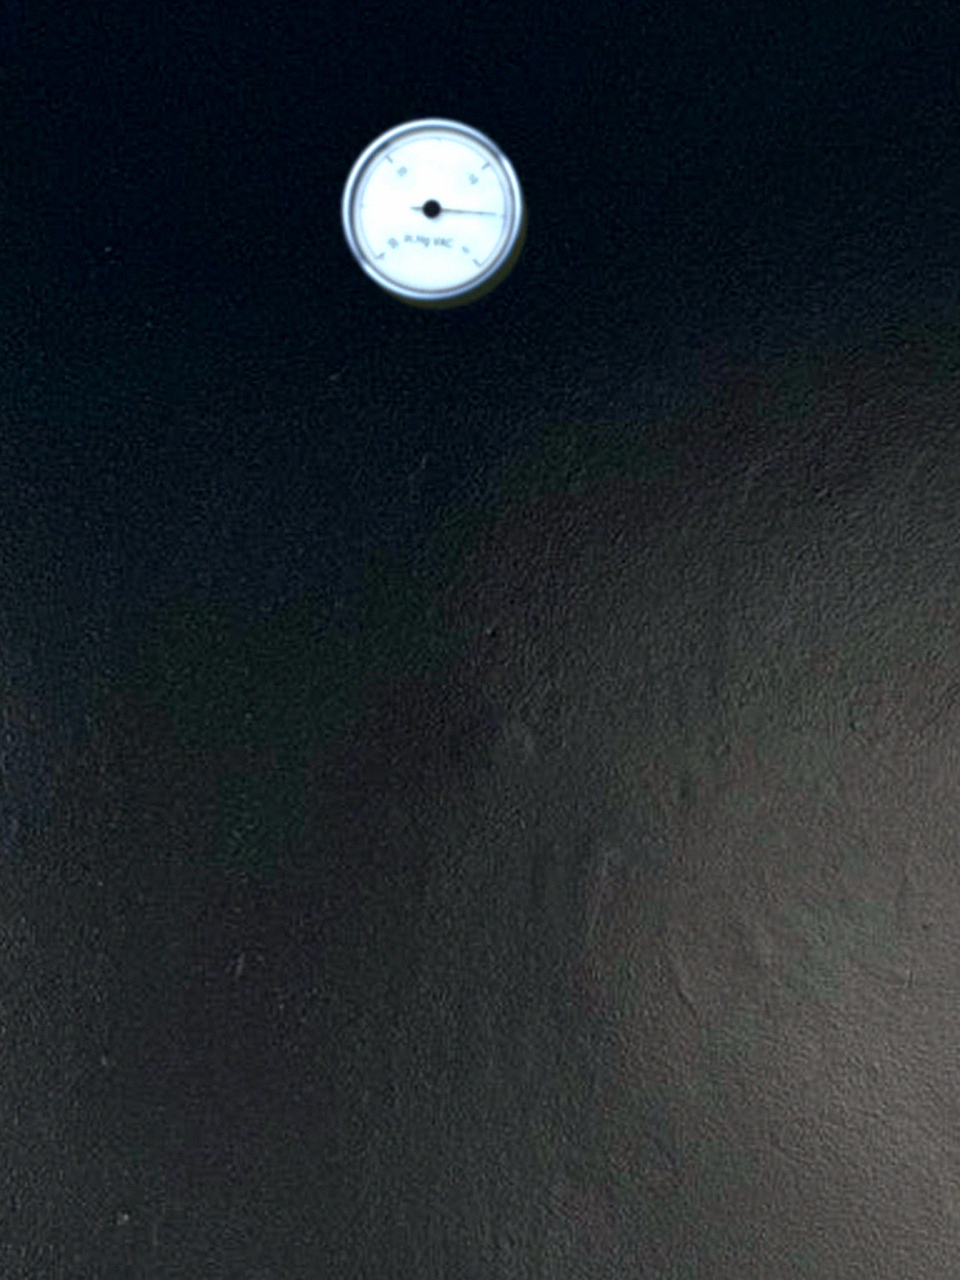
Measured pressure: -5 (inHg)
